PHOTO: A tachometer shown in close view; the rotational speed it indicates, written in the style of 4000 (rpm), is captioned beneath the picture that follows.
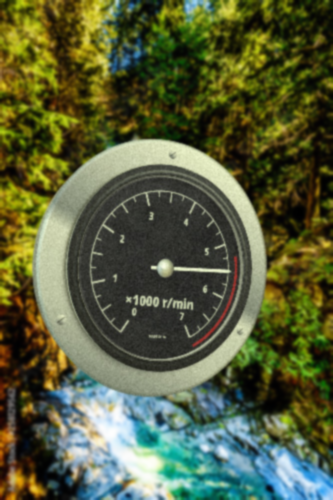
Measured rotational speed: 5500 (rpm)
